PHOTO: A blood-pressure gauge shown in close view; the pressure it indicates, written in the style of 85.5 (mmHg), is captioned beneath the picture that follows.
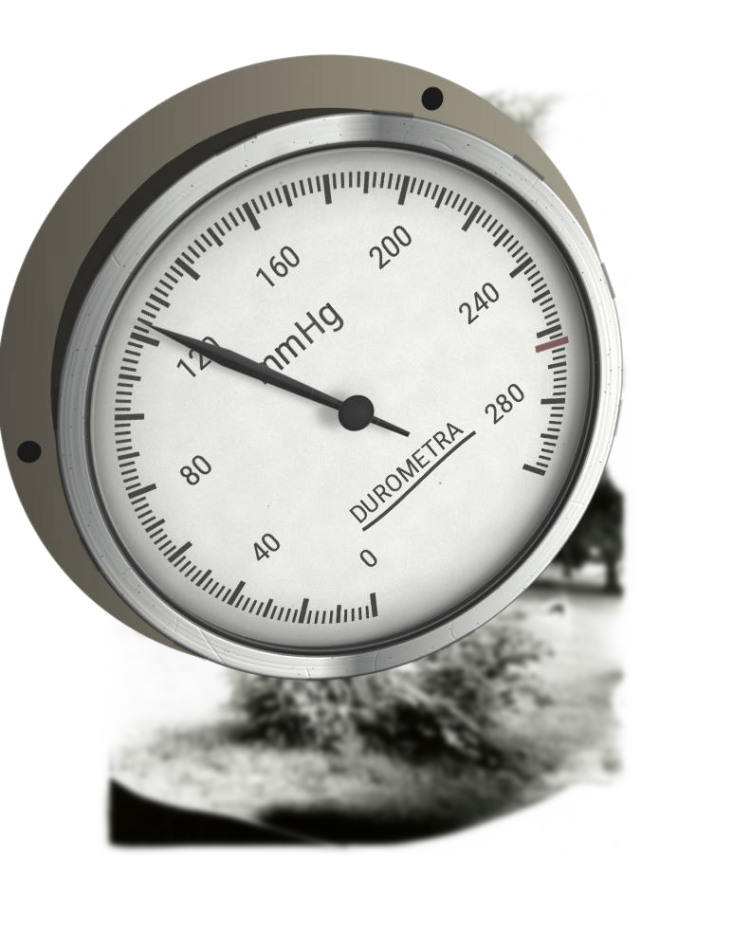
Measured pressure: 124 (mmHg)
